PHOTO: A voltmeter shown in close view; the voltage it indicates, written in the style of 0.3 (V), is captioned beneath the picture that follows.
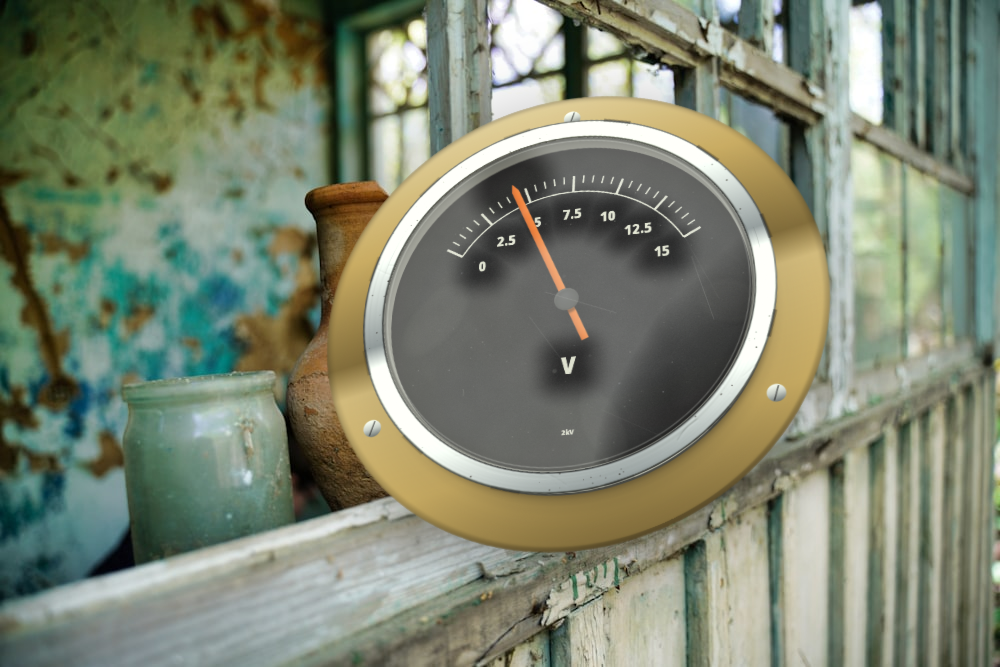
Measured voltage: 4.5 (V)
